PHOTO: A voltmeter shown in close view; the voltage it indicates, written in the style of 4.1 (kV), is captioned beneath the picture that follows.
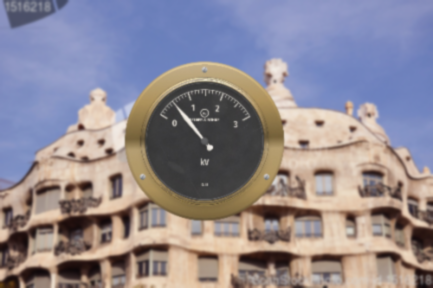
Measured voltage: 0.5 (kV)
